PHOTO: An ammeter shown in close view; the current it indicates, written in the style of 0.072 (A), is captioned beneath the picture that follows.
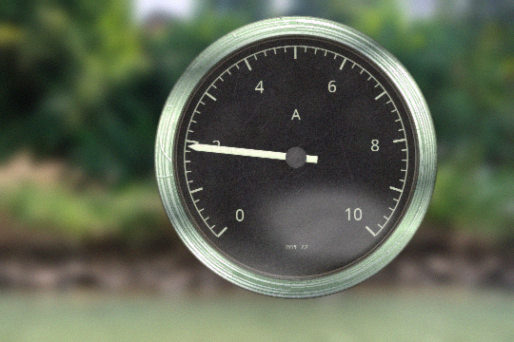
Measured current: 1.9 (A)
